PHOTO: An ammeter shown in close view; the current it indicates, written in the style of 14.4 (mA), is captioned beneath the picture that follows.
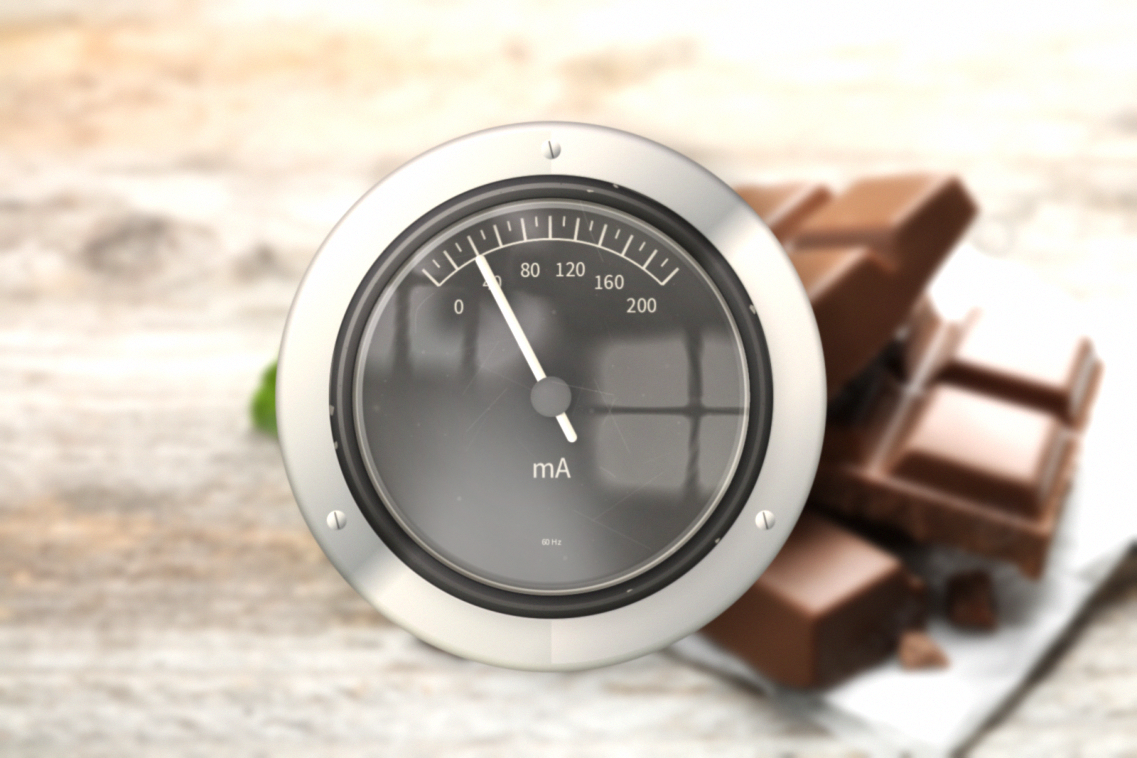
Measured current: 40 (mA)
